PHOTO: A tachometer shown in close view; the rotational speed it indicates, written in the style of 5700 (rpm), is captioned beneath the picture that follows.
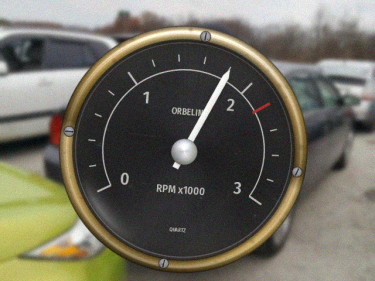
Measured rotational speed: 1800 (rpm)
